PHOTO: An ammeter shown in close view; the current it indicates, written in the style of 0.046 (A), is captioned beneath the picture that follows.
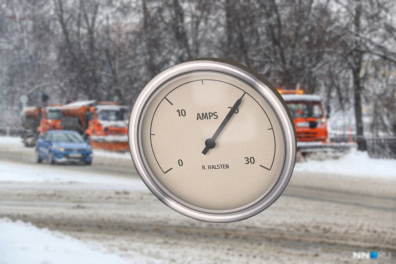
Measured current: 20 (A)
